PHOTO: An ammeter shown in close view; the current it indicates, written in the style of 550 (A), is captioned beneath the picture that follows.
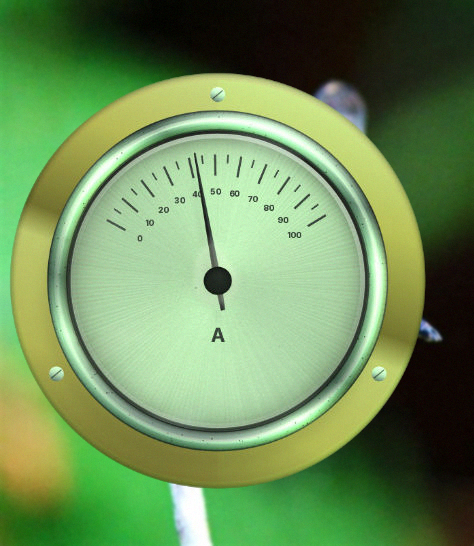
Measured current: 42.5 (A)
